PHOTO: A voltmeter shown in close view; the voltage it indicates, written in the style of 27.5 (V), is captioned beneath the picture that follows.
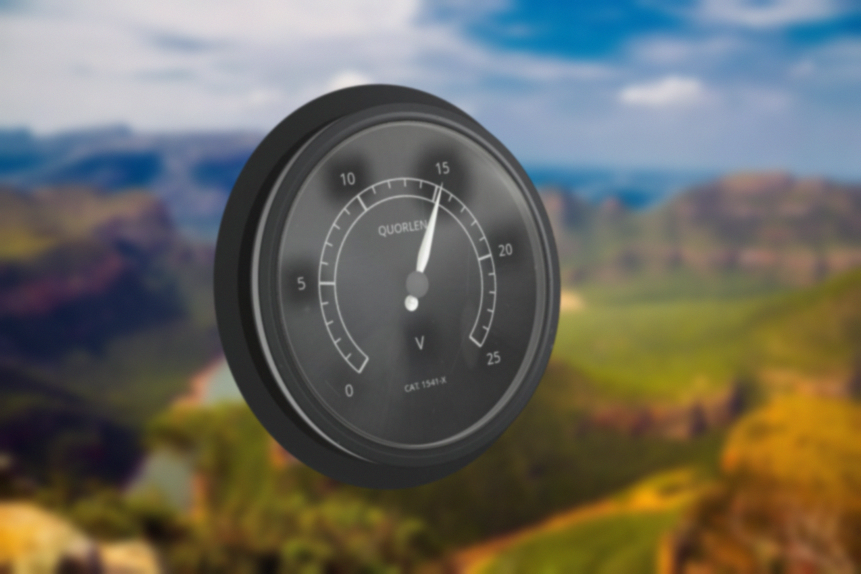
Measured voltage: 15 (V)
